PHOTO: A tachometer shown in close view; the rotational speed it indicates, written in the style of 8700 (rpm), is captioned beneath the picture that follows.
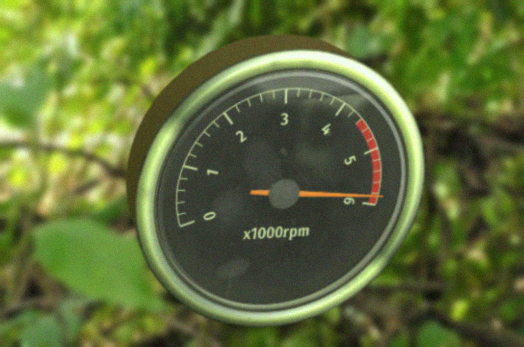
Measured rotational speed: 5800 (rpm)
